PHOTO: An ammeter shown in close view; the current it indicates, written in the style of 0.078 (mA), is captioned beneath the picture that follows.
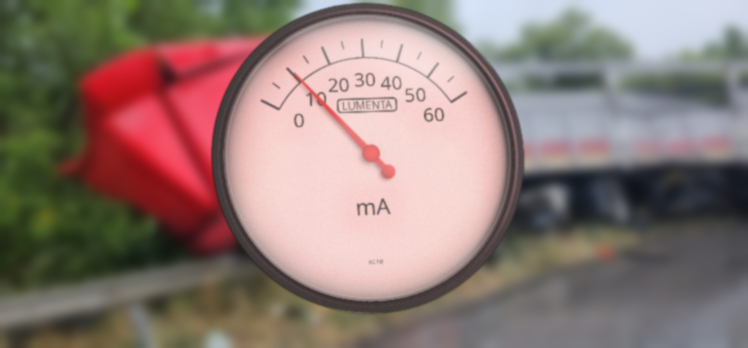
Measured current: 10 (mA)
